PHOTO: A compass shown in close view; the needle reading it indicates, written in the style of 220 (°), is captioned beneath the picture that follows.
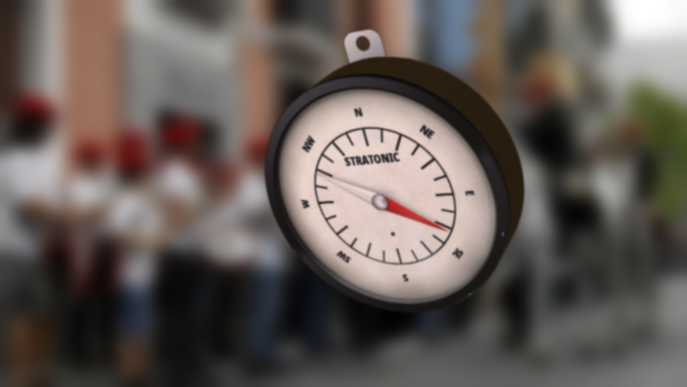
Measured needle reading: 120 (°)
